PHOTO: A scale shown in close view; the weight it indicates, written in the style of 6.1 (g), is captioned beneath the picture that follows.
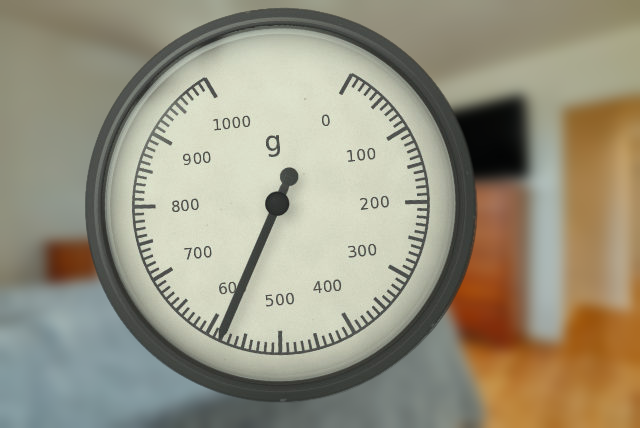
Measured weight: 580 (g)
